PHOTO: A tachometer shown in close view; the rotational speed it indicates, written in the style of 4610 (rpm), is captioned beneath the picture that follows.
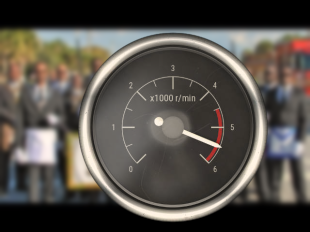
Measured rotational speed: 5500 (rpm)
